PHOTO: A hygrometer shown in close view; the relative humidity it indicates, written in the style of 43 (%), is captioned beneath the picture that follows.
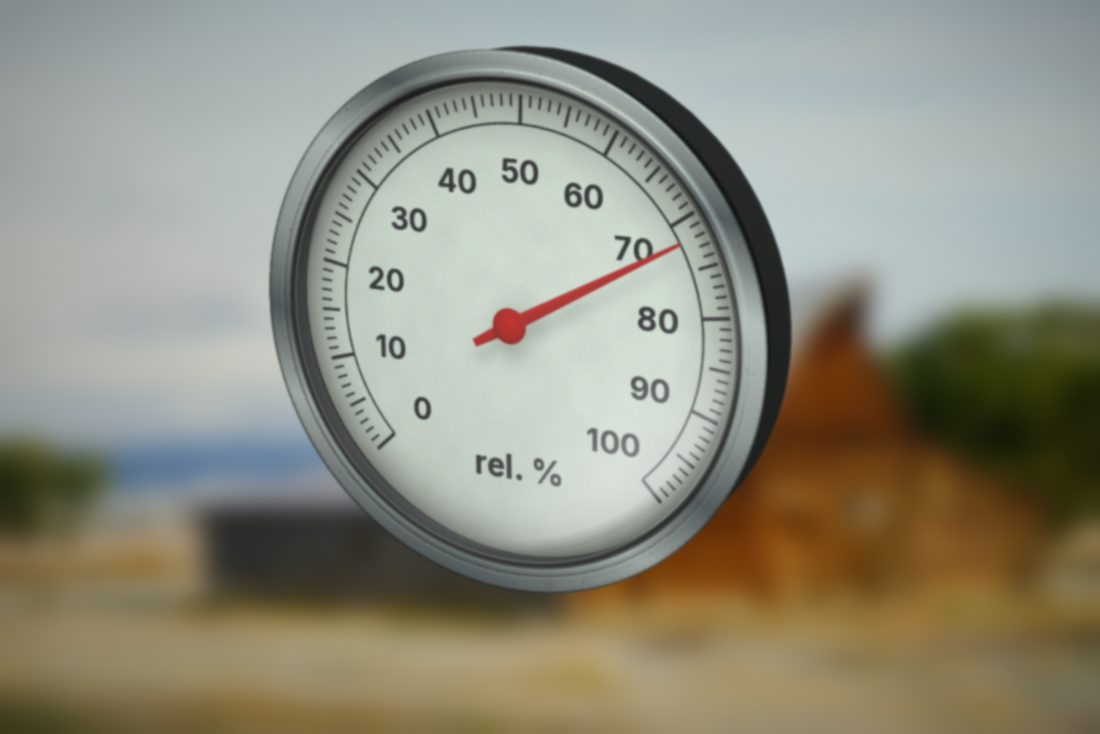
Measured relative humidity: 72 (%)
